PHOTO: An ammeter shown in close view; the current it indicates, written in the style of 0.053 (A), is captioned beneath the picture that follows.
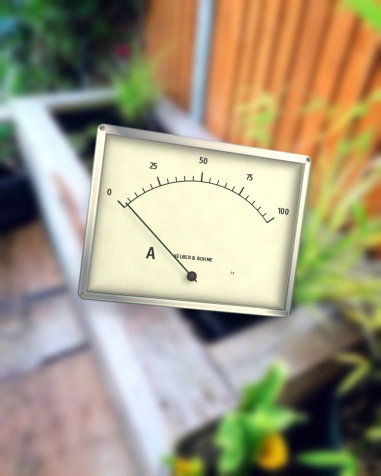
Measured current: 2.5 (A)
